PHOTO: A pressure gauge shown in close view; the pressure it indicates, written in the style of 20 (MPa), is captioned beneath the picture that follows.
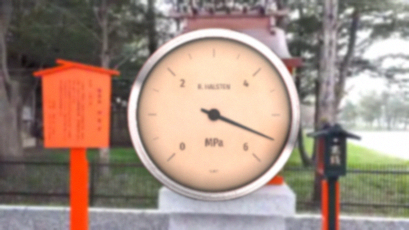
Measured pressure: 5.5 (MPa)
